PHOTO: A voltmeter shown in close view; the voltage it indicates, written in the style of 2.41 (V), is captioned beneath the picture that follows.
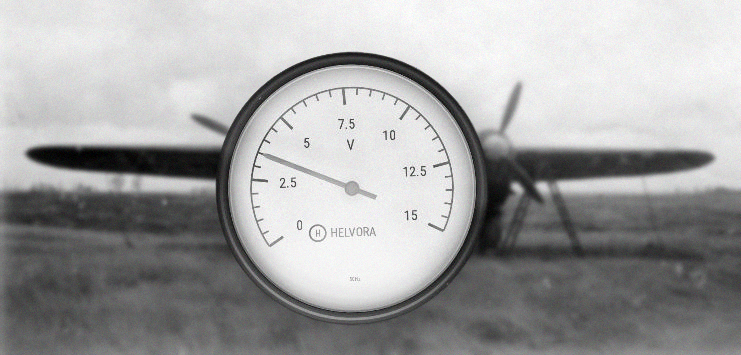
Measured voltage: 3.5 (V)
